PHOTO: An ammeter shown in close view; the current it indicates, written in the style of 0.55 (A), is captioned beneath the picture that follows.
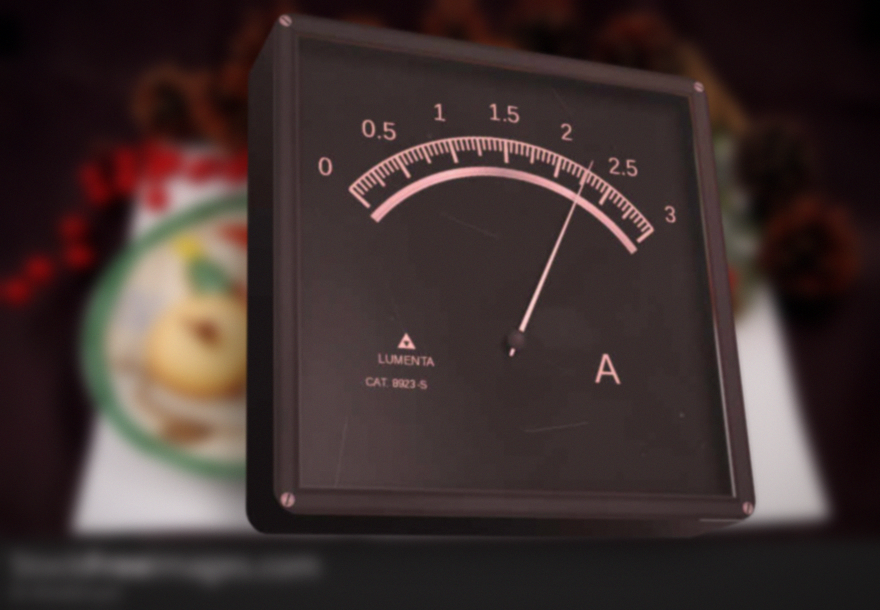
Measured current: 2.25 (A)
